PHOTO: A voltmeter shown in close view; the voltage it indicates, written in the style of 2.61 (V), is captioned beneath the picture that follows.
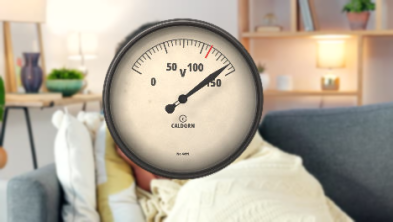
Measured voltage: 140 (V)
